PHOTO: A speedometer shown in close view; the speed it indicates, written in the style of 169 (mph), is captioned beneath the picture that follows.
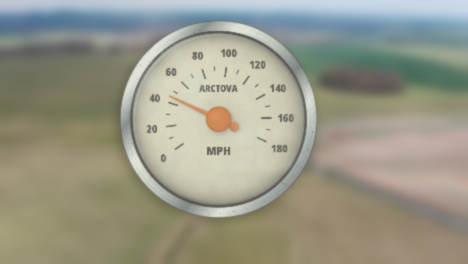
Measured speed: 45 (mph)
